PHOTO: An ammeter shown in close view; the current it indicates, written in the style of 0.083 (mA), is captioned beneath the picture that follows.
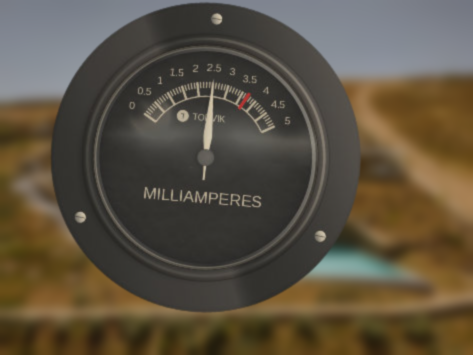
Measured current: 2.5 (mA)
